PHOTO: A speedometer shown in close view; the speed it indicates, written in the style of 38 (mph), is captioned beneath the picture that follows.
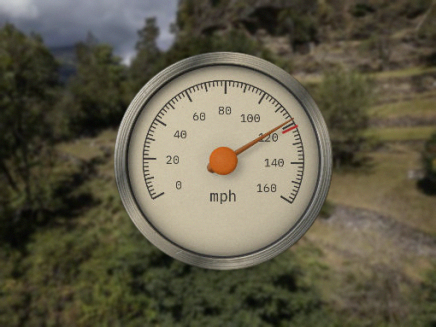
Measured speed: 118 (mph)
